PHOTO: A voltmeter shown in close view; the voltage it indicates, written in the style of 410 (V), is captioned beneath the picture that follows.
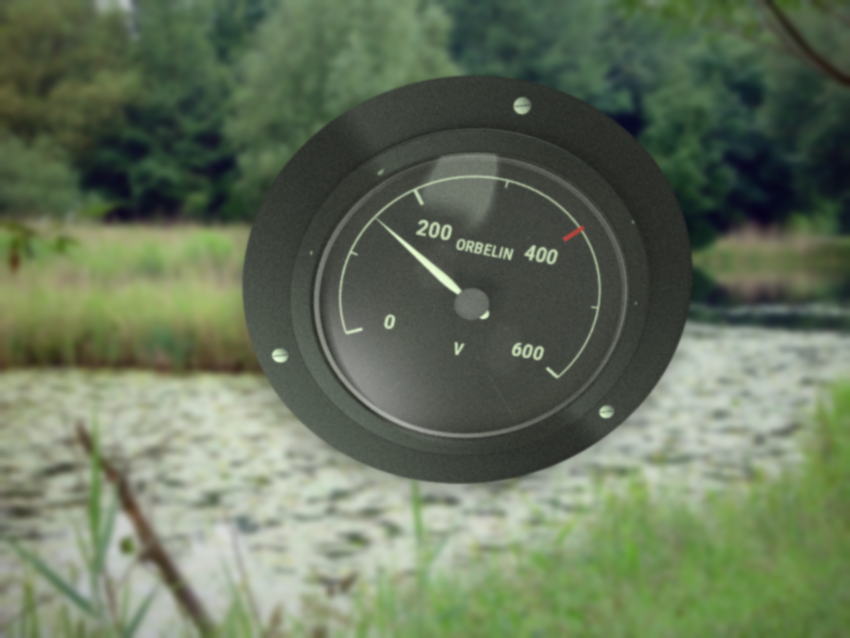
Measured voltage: 150 (V)
